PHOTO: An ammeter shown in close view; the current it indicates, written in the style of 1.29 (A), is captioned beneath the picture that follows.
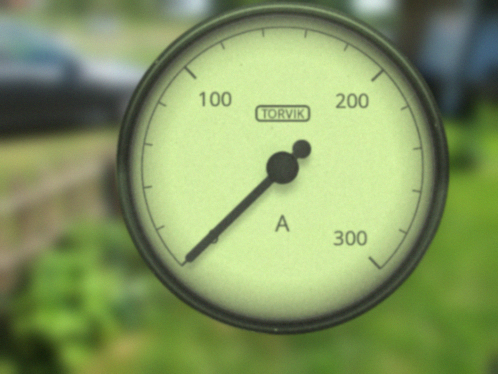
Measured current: 0 (A)
